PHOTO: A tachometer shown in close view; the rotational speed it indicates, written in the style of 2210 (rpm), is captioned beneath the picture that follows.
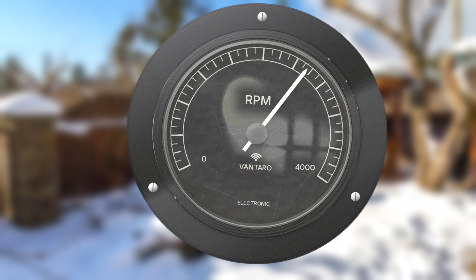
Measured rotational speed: 2550 (rpm)
